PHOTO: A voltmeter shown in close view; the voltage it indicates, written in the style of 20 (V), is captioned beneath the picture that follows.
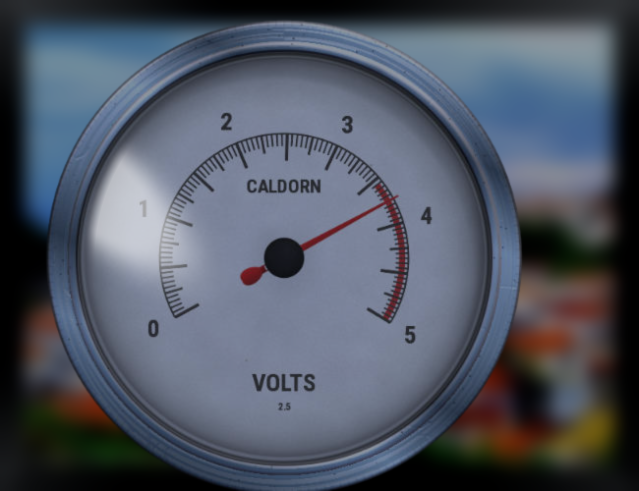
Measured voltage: 3.75 (V)
